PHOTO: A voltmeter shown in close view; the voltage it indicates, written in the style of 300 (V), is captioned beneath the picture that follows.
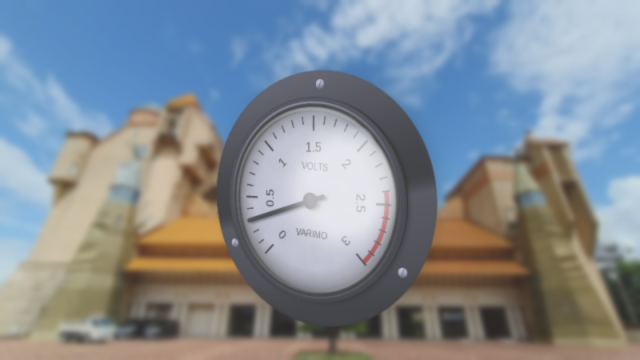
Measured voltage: 0.3 (V)
